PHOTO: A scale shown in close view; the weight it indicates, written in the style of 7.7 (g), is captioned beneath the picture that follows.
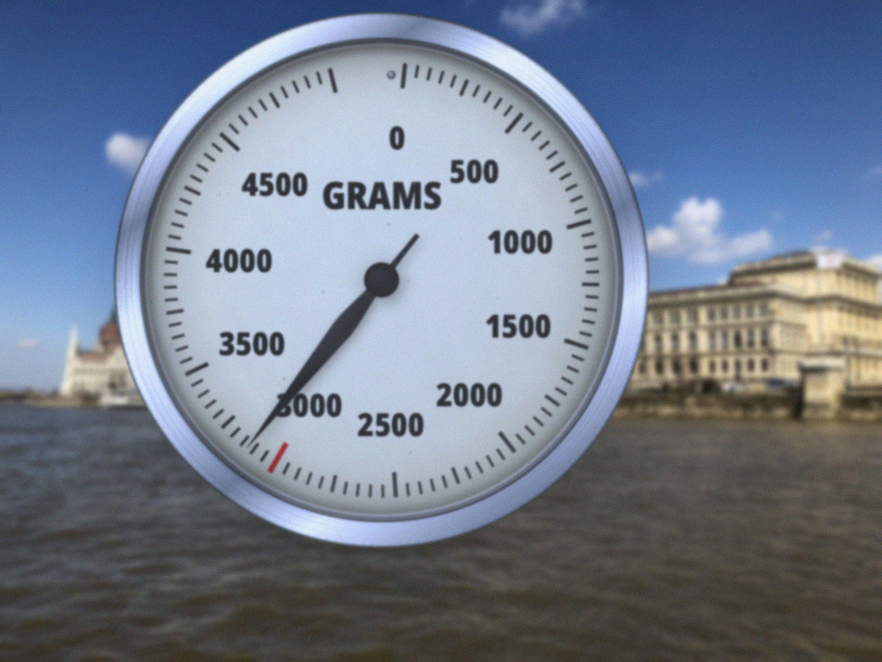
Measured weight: 3125 (g)
